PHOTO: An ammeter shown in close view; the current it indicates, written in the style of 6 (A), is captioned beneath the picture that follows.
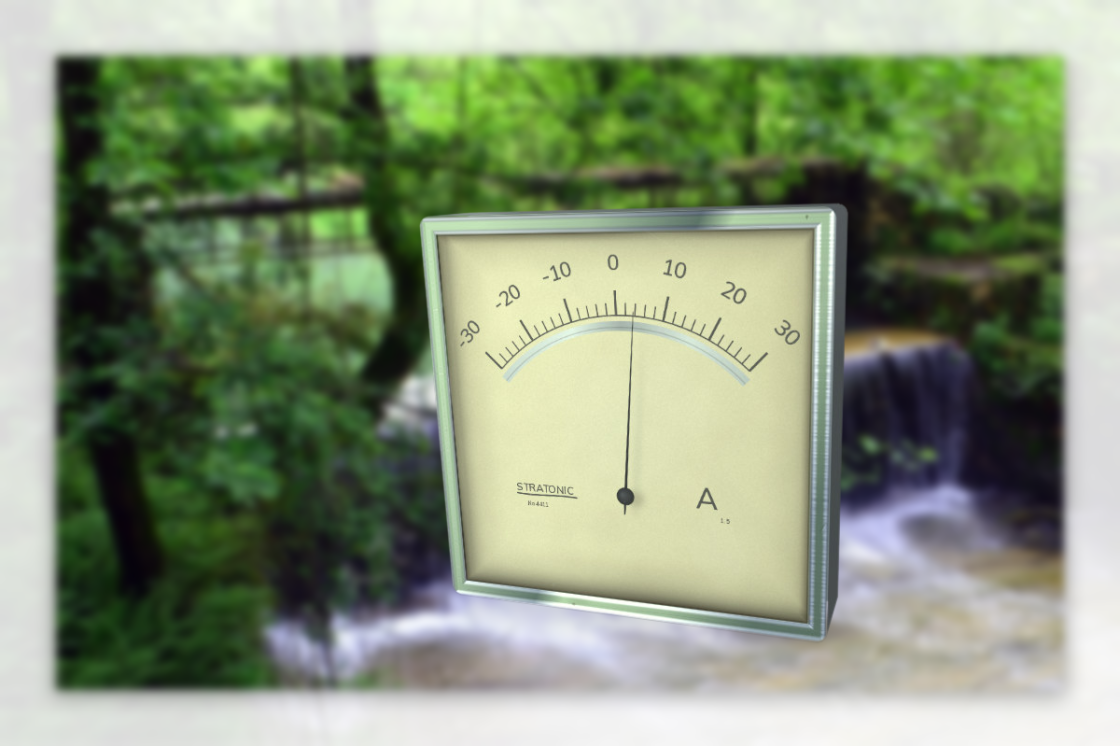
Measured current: 4 (A)
